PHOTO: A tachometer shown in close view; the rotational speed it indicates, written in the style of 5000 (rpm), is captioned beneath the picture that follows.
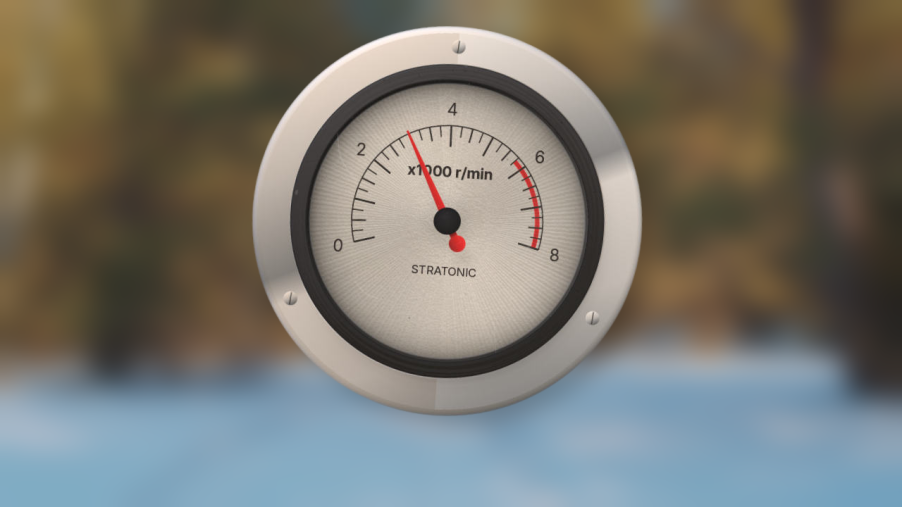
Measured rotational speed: 3000 (rpm)
